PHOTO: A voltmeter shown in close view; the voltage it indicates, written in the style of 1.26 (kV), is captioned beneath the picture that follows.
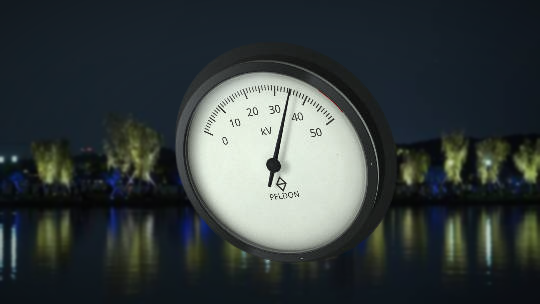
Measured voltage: 35 (kV)
